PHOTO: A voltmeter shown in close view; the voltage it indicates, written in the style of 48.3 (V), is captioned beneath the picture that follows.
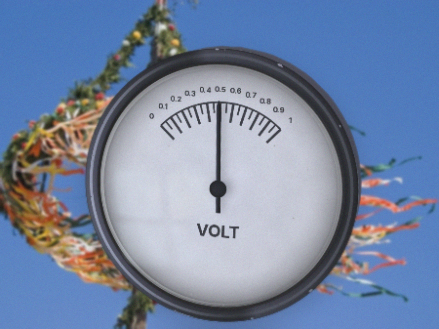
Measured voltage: 0.5 (V)
